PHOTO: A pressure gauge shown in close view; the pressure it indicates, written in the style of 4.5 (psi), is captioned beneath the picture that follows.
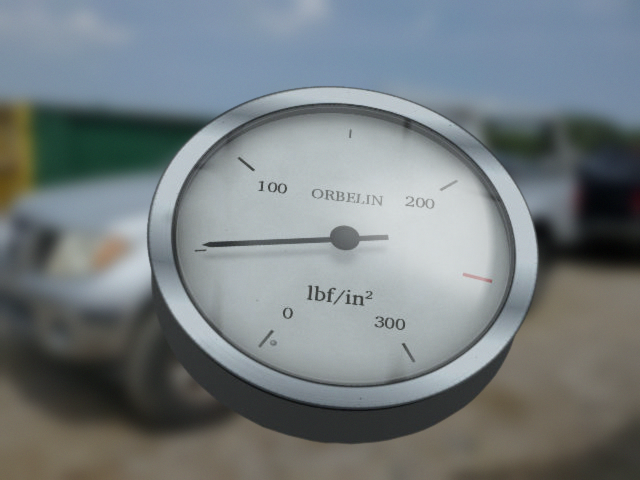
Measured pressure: 50 (psi)
